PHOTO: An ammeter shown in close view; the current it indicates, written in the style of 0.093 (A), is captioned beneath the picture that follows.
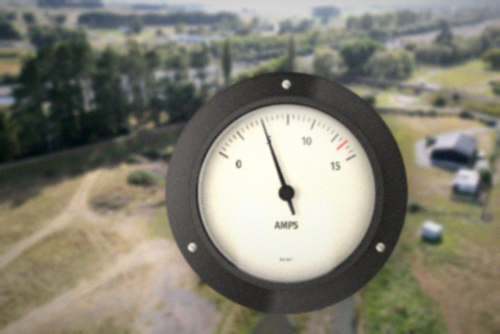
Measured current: 5 (A)
